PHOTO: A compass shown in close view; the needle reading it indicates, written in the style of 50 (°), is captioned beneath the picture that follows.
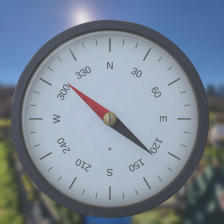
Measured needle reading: 310 (°)
